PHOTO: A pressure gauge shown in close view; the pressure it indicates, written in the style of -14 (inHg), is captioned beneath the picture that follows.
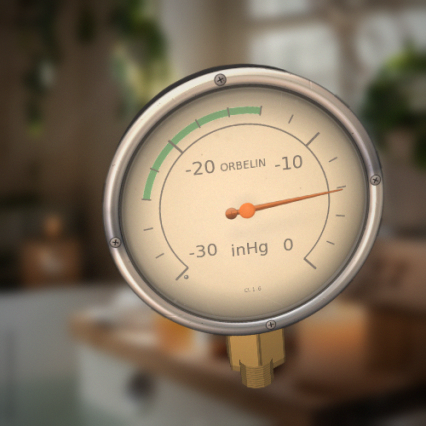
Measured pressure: -6 (inHg)
